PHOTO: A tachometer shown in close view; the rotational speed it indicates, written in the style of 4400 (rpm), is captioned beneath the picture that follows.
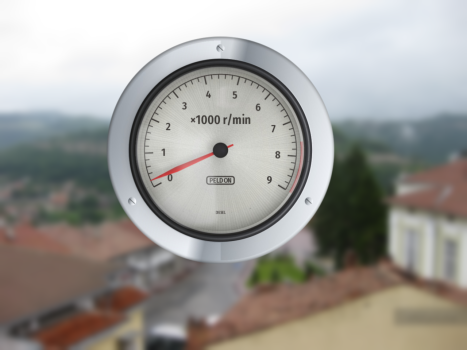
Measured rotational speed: 200 (rpm)
